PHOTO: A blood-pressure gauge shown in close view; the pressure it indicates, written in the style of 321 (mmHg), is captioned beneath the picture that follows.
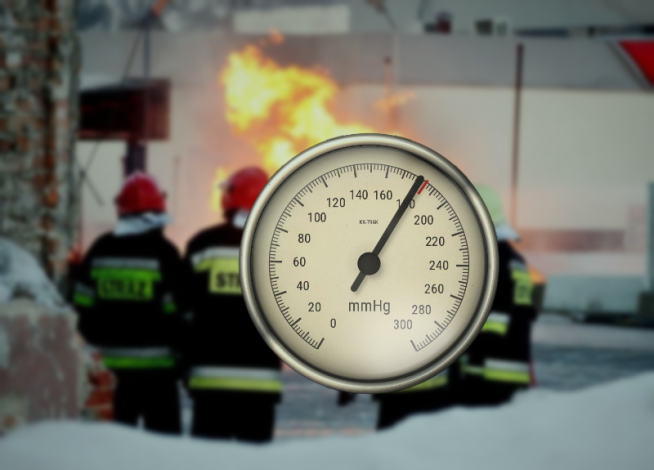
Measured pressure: 180 (mmHg)
